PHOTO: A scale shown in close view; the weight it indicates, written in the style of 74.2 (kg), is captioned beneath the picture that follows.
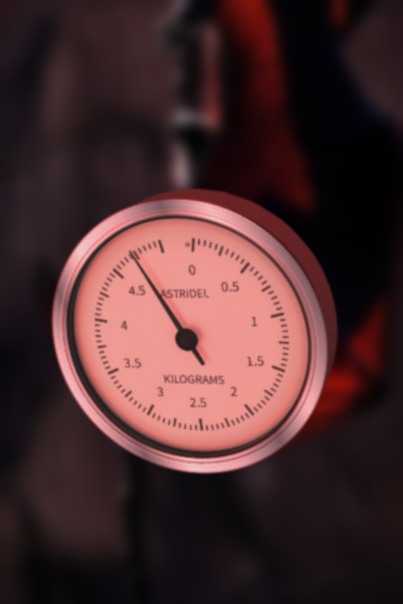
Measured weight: 4.75 (kg)
